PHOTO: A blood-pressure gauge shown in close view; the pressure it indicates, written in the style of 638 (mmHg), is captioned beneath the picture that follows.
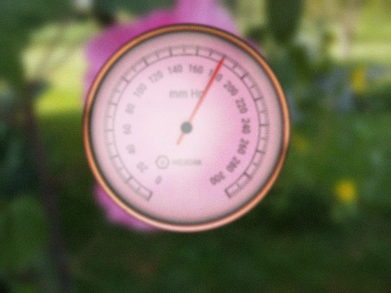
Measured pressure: 180 (mmHg)
